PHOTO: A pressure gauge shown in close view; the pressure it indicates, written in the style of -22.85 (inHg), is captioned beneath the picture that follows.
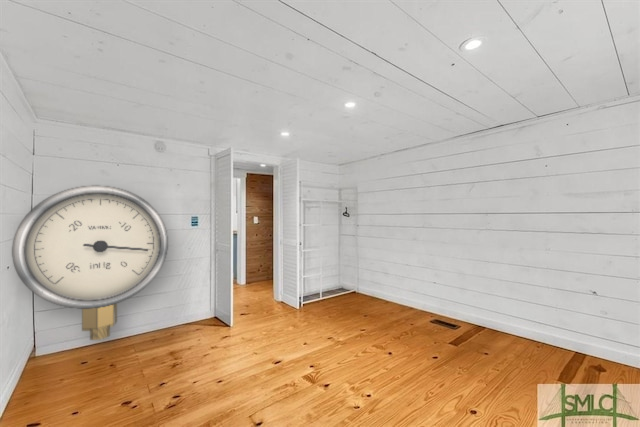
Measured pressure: -4 (inHg)
